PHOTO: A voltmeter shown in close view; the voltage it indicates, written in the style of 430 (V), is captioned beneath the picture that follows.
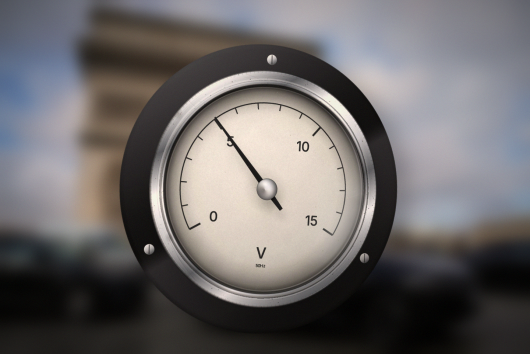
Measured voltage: 5 (V)
